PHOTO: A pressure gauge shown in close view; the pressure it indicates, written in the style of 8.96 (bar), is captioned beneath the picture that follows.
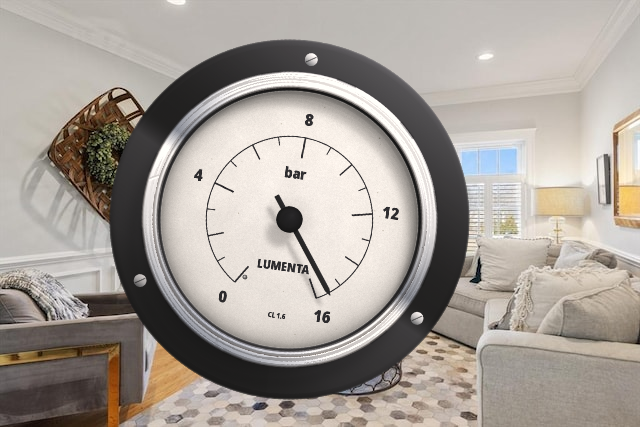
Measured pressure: 15.5 (bar)
